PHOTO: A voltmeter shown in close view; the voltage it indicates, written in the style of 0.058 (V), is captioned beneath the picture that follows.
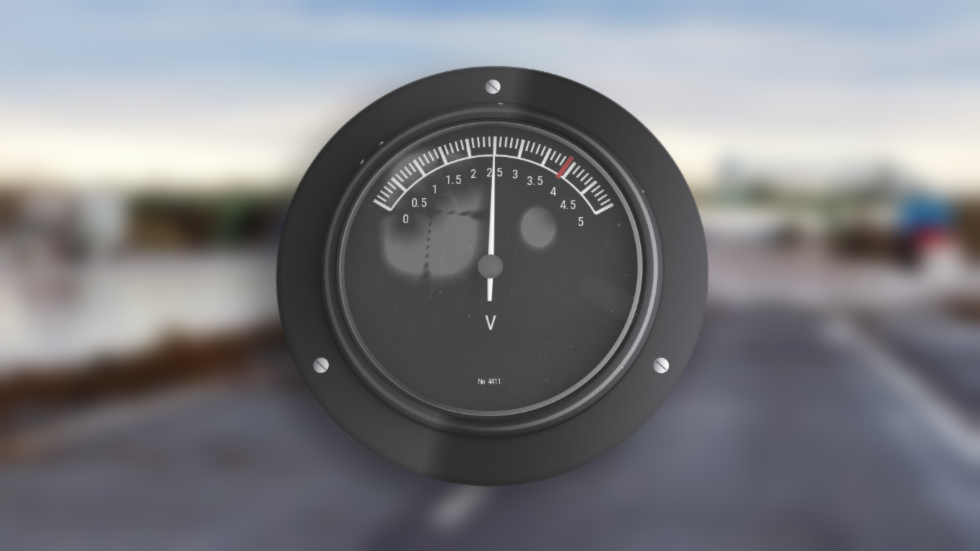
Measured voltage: 2.5 (V)
